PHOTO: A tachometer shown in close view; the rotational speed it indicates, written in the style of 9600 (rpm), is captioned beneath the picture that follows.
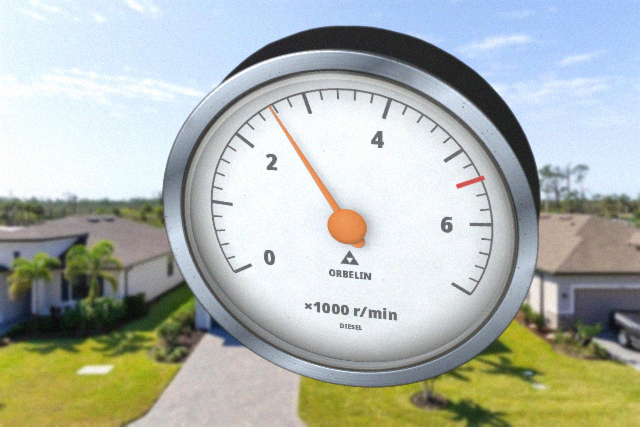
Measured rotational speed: 2600 (rpm)
